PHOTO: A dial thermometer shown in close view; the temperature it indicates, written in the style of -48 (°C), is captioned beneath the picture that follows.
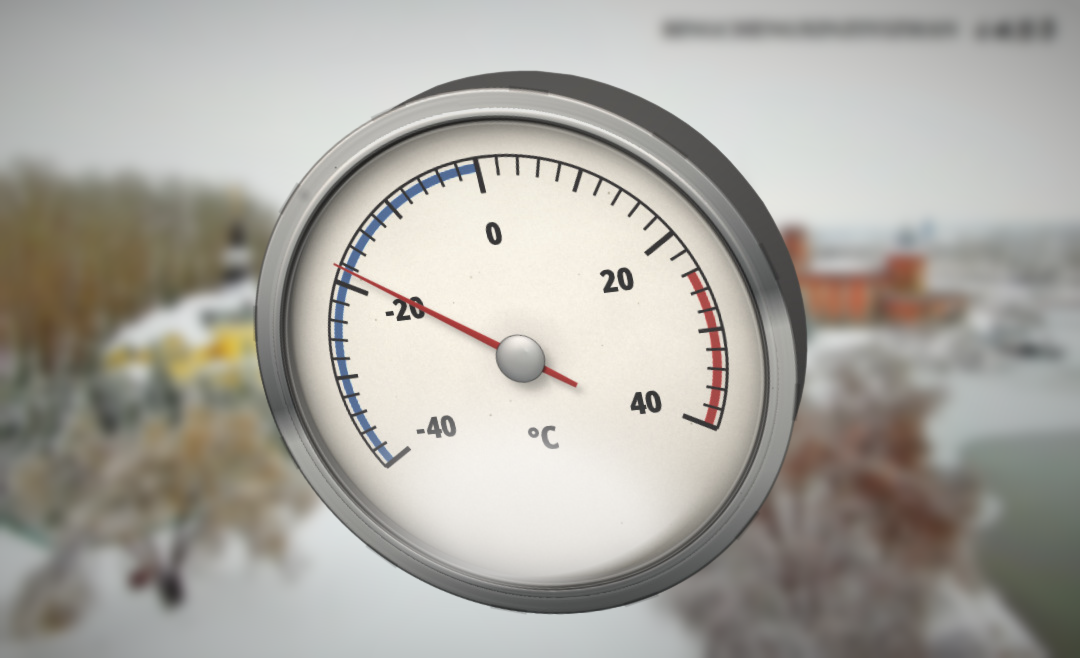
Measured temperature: -18 (°C)
